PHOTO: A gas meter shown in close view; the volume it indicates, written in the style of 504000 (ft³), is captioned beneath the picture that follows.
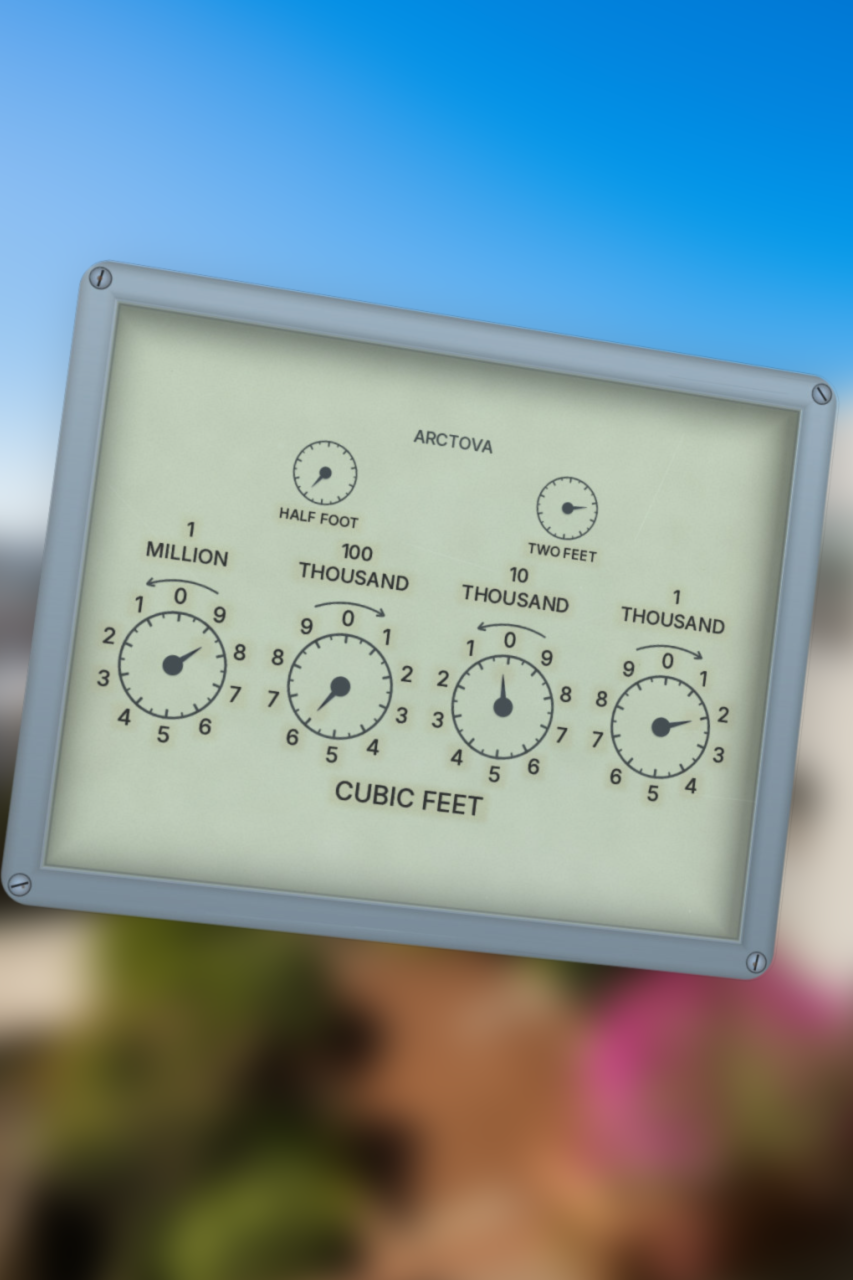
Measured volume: 860200 (ft³)
